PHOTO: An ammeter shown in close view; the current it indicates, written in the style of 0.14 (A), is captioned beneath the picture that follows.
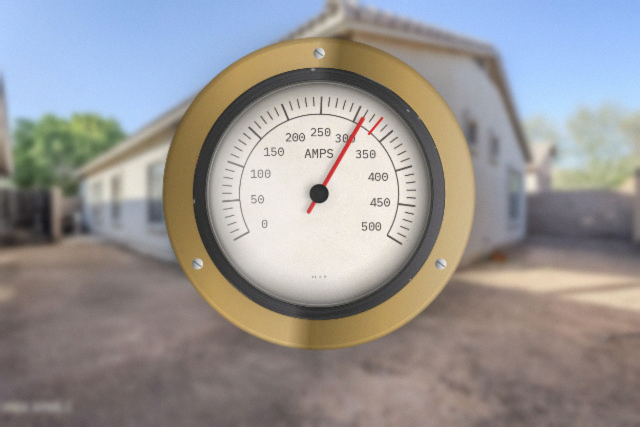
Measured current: 310 (A)
